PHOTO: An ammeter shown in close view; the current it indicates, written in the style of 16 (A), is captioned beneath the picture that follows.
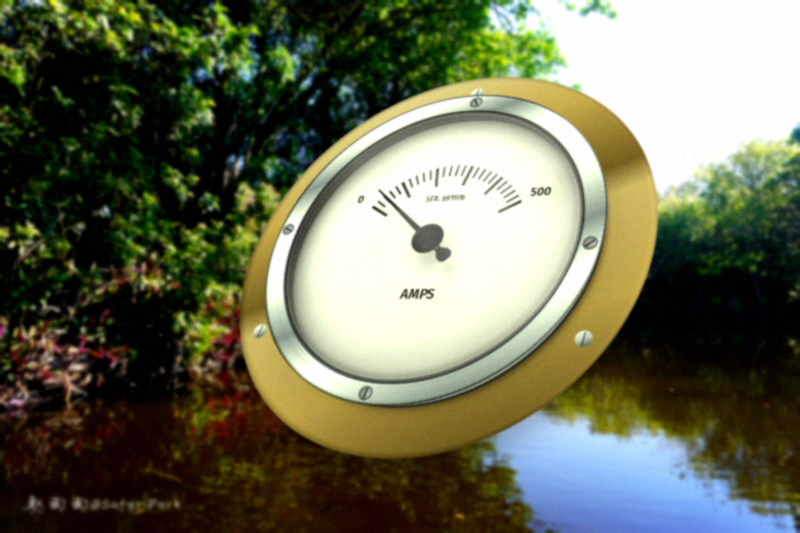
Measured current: 40 (A)
